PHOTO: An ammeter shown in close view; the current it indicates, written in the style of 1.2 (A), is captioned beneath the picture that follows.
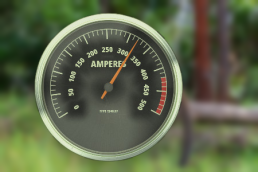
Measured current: 320 (A)
